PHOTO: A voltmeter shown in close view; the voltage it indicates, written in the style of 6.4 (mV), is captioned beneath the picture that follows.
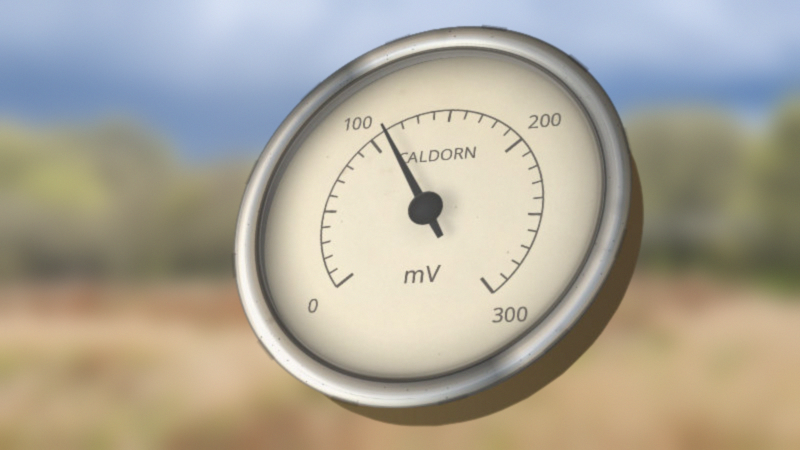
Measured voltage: 110 (mV)
